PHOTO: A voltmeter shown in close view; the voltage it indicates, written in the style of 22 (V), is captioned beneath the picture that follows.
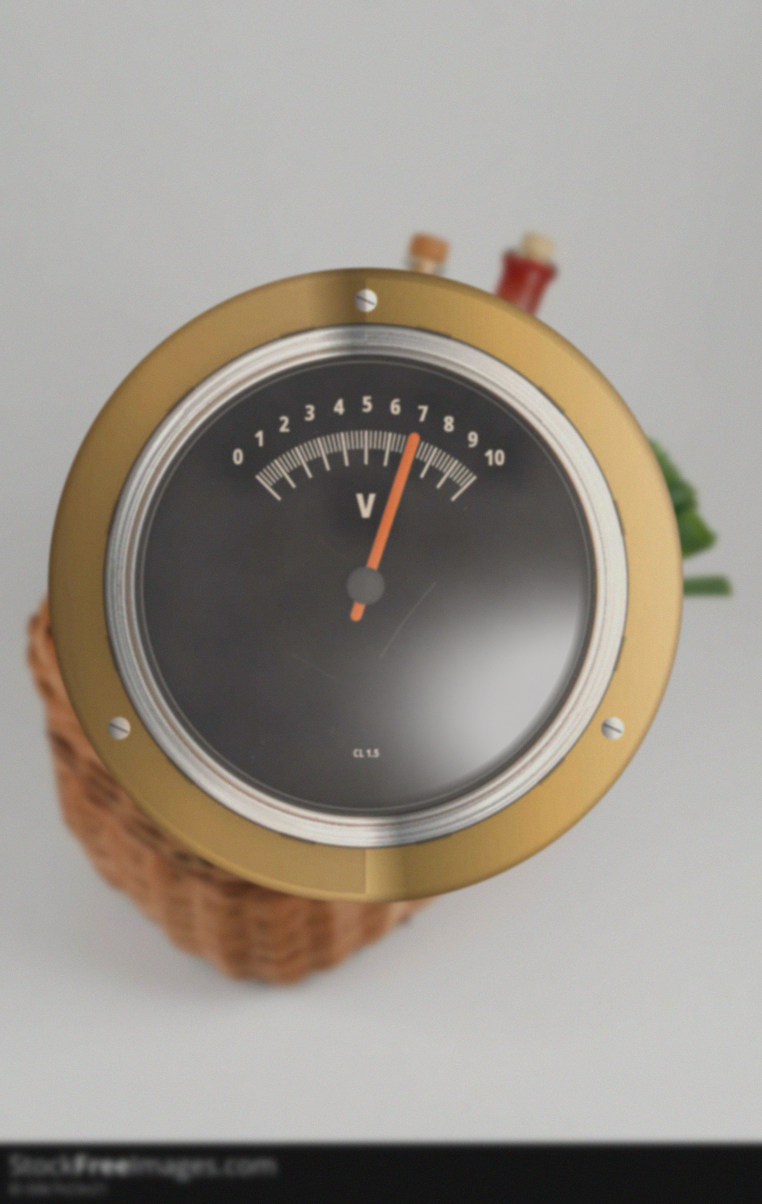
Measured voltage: 7 (V)
